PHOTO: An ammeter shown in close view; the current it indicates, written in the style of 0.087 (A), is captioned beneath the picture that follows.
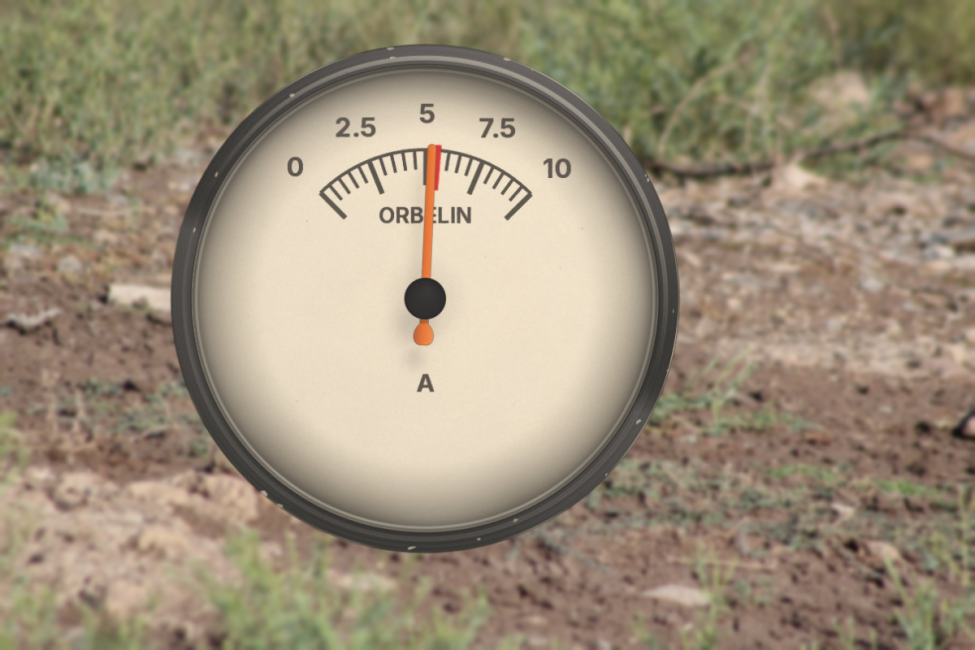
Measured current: 5.25 (A)
